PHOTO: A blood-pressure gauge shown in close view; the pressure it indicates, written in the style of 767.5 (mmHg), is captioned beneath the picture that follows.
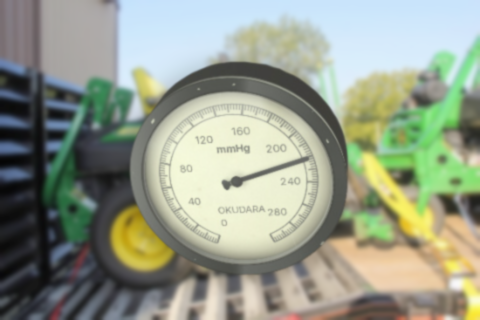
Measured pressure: 220 (mmHg)
